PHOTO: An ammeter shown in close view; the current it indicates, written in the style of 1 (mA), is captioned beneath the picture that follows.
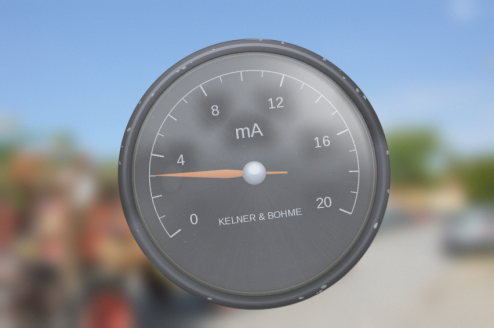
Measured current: 3 (mA)
